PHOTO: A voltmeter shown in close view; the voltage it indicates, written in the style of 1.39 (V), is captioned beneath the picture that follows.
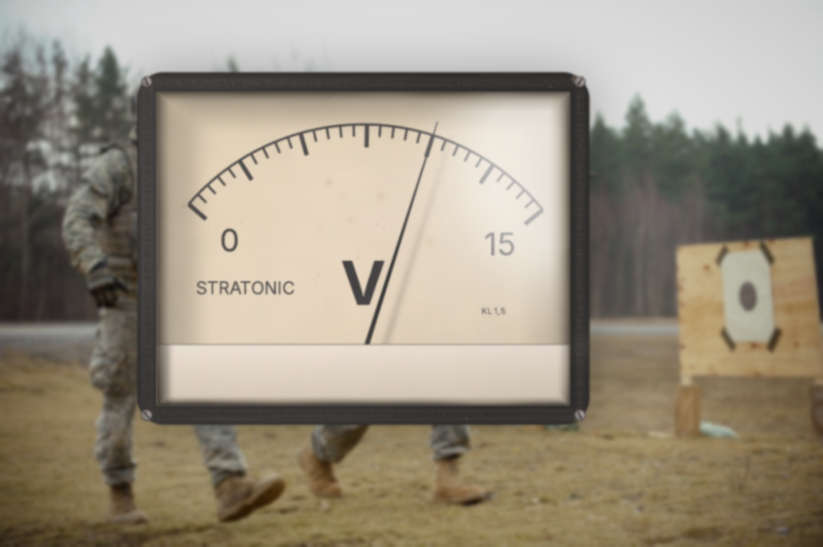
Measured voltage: 10 (V)
